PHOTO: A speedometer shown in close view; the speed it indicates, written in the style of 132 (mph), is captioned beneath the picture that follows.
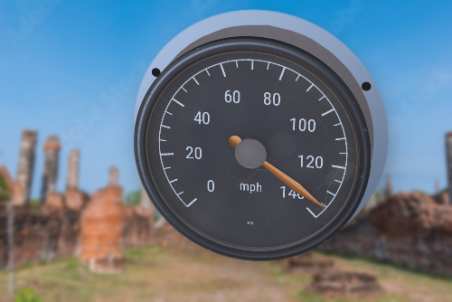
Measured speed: 135 (mph)
